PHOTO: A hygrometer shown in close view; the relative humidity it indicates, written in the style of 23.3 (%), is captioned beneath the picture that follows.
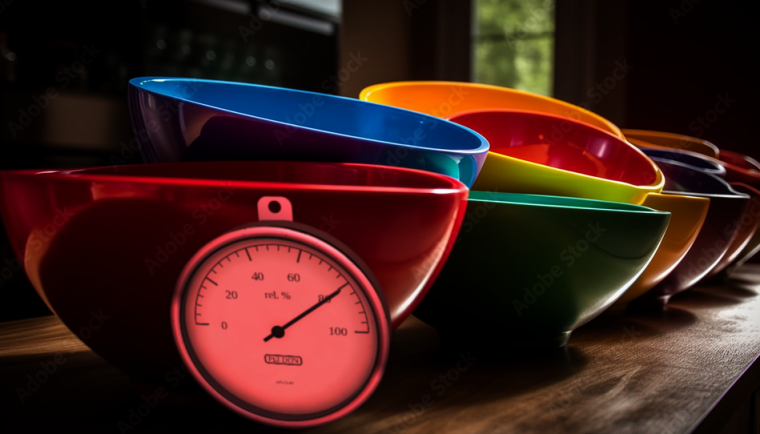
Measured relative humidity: 80 (%)
